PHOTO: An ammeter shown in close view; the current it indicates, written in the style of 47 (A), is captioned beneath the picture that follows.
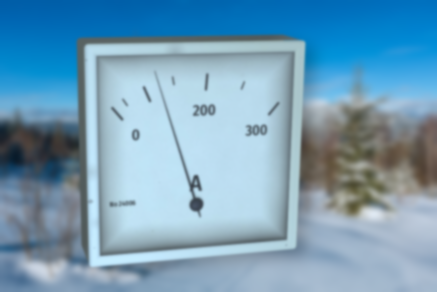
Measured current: 125 (A)
